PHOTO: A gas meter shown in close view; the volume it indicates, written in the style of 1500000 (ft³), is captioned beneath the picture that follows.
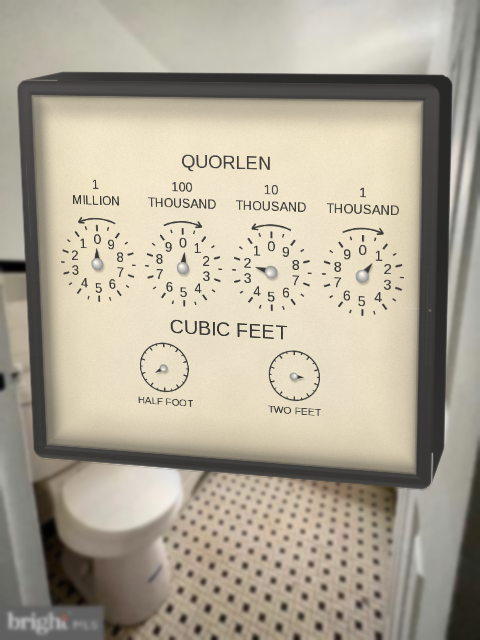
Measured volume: 2100 (ft³)
